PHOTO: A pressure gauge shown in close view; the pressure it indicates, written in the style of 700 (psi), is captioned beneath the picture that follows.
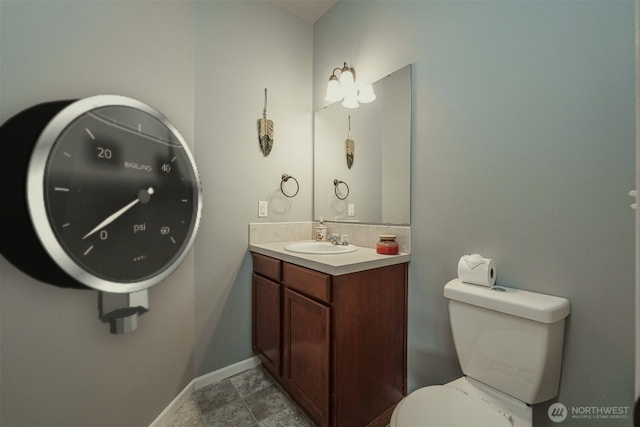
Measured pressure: 2.5 (psi)
